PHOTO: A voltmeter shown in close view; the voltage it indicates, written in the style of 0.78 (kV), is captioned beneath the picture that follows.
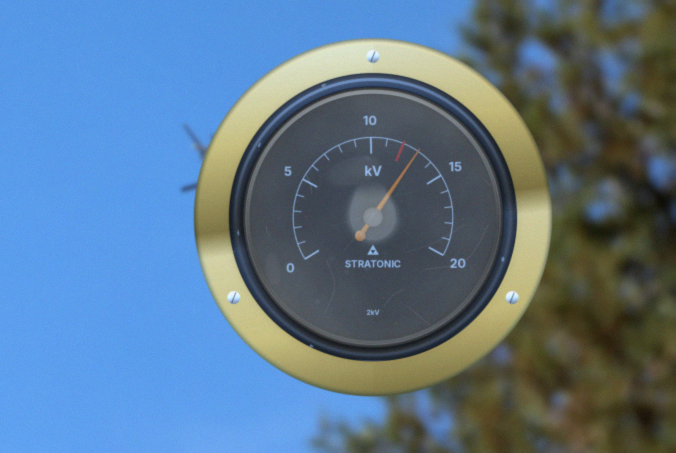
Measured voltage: 13 (kV)
